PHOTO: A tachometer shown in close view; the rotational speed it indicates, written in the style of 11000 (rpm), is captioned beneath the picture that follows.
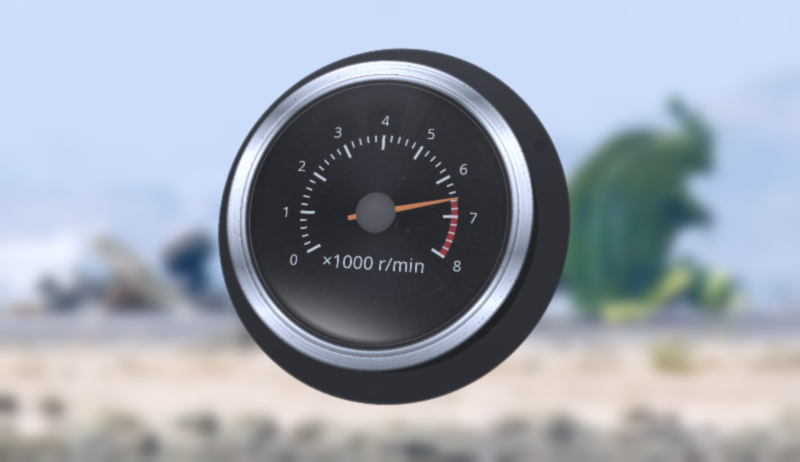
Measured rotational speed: 6600 (rpm)
